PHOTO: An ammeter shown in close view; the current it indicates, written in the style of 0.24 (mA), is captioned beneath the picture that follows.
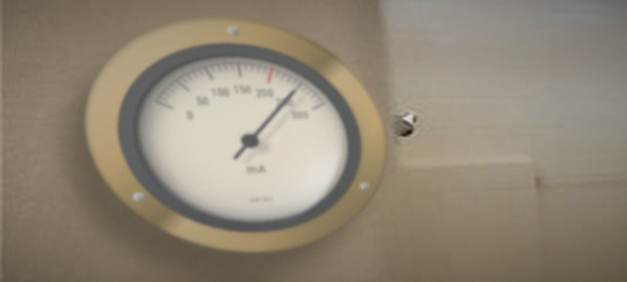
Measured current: 250 (mA)
